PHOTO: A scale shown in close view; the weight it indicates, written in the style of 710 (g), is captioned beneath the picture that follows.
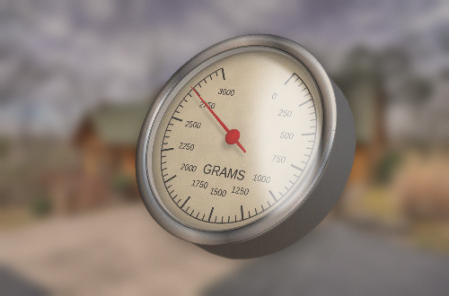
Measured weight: 2750 (g)
